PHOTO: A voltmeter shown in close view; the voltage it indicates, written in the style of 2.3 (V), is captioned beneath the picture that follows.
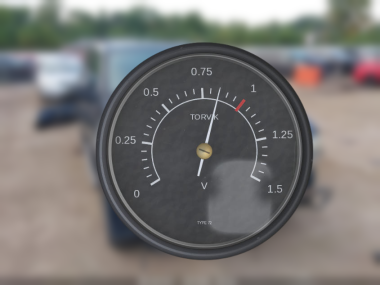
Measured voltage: 0.85 (V)
